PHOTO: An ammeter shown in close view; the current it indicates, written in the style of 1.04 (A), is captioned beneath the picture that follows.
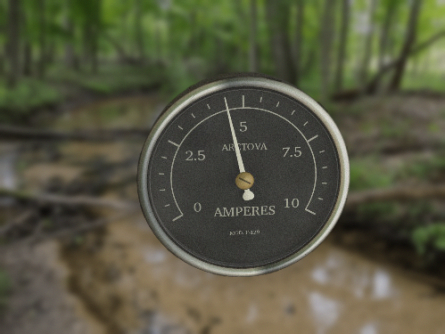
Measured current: 4.5 (A)
